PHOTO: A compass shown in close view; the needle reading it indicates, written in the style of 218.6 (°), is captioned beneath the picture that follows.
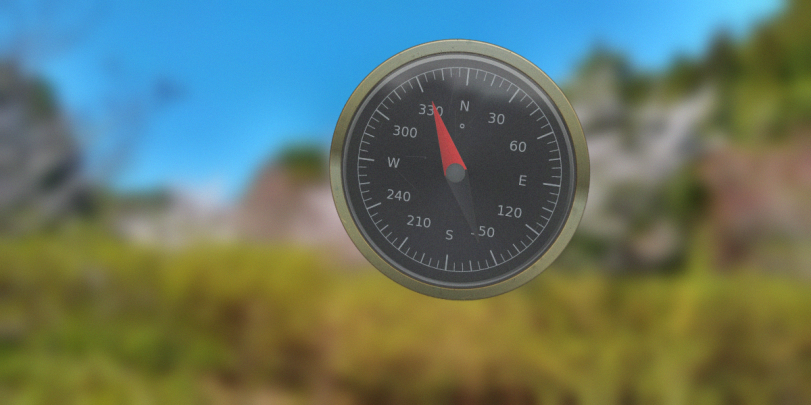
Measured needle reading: 335 (°)
